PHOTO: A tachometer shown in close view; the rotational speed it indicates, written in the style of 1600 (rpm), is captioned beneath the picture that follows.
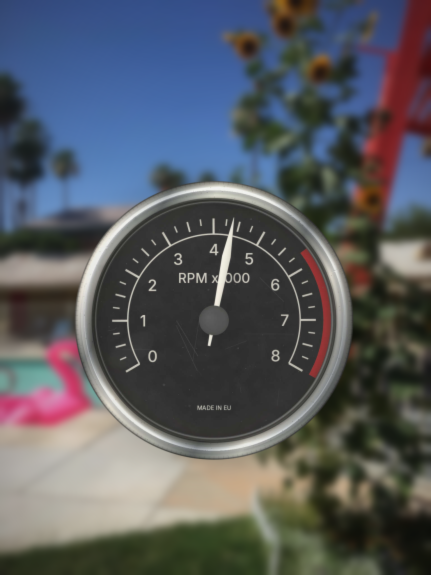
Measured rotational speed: 4375 (rpm)
